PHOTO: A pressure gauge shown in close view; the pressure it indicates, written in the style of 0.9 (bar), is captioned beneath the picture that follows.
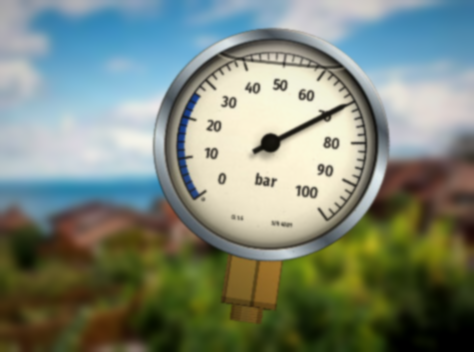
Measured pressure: 70 (bar)
